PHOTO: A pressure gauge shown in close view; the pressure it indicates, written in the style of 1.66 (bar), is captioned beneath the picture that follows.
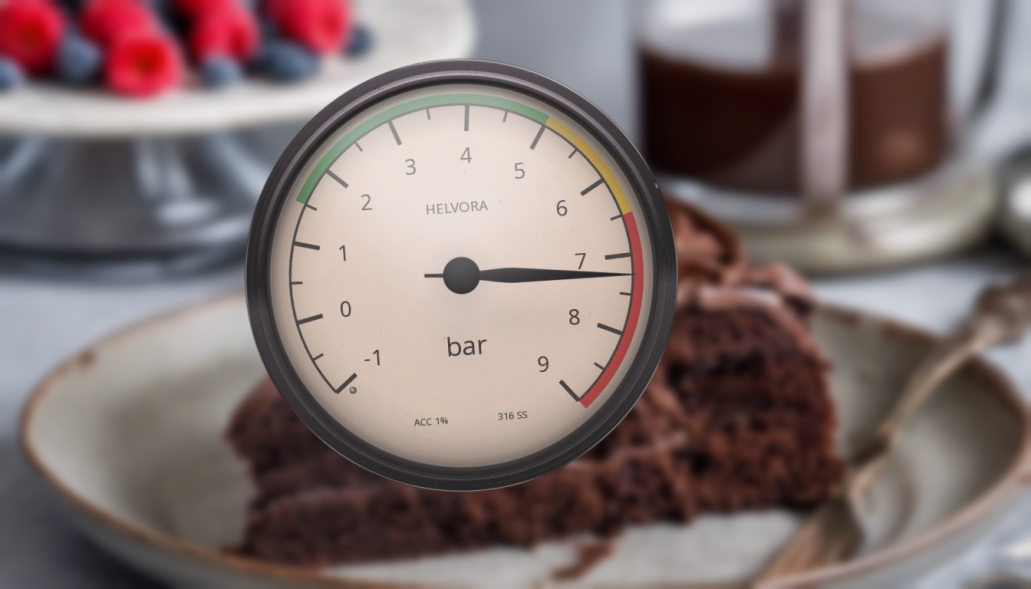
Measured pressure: 7.25 (bar)
